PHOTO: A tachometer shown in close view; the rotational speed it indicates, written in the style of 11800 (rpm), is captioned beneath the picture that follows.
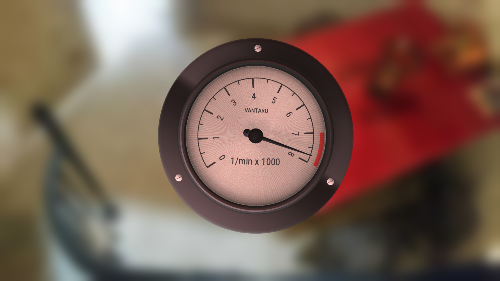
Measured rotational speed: 7750 (rpm)
